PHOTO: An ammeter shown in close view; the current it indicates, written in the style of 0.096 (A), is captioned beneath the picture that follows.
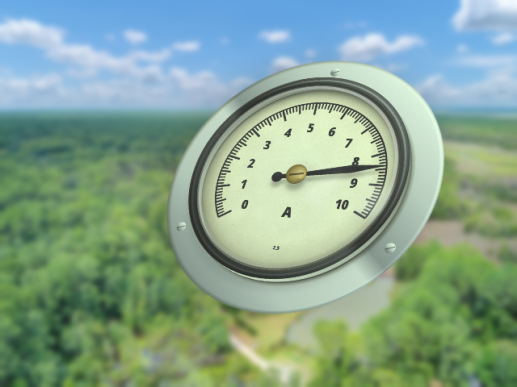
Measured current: 8.5 (A)
